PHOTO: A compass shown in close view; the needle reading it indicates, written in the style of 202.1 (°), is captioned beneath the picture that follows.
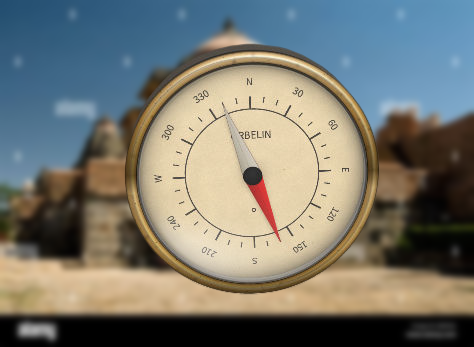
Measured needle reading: 160 (°)
